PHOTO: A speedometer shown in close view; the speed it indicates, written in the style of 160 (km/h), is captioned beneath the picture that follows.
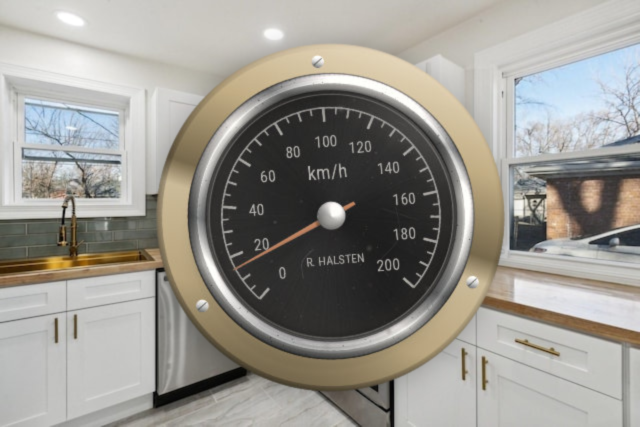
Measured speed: 15 (km/h)
